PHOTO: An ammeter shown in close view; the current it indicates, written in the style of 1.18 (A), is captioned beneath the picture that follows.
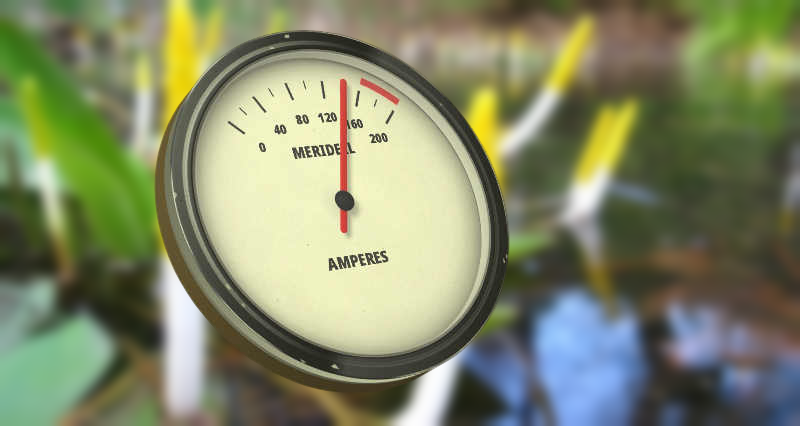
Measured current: 140 (A)
